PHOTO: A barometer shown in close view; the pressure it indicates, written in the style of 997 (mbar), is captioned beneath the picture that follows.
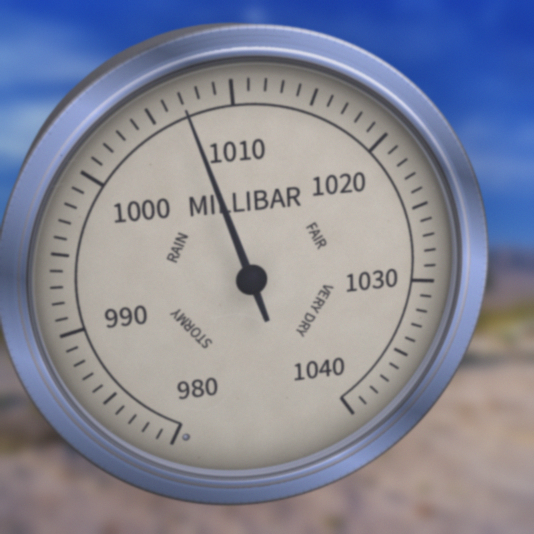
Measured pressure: 1007 (mbar)
